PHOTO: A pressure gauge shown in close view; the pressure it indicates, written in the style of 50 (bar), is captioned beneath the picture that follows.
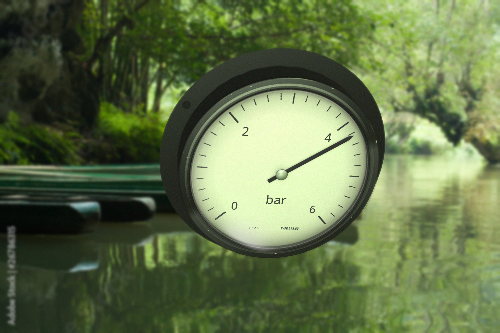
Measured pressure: 4.2 (bar)
